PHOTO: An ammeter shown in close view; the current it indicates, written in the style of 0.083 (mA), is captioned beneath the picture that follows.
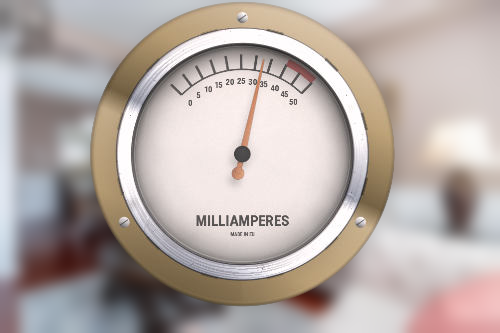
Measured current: 32.5 (mA)
